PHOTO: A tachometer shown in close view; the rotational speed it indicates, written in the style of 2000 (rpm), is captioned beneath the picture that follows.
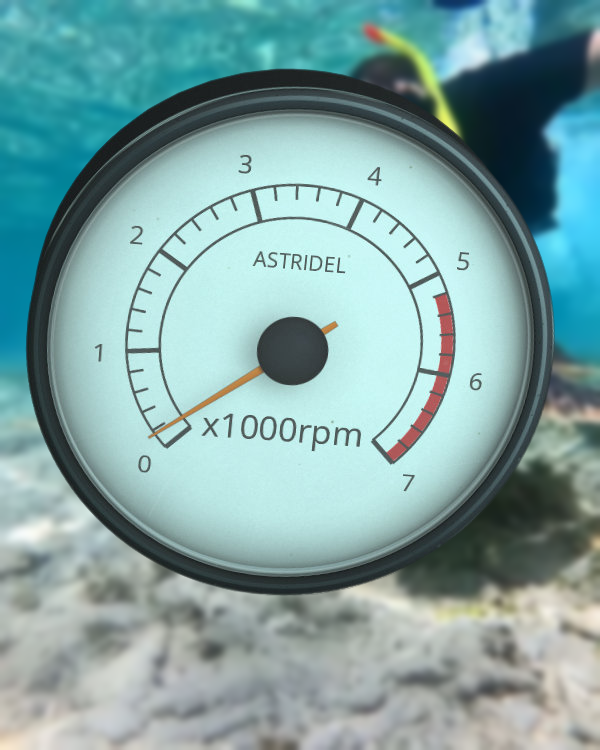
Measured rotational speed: 200 (rpm)
